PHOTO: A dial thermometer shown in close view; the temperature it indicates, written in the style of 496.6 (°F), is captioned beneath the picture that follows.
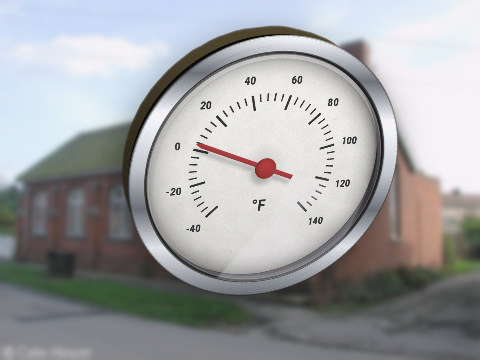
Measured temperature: 4 (°F)
